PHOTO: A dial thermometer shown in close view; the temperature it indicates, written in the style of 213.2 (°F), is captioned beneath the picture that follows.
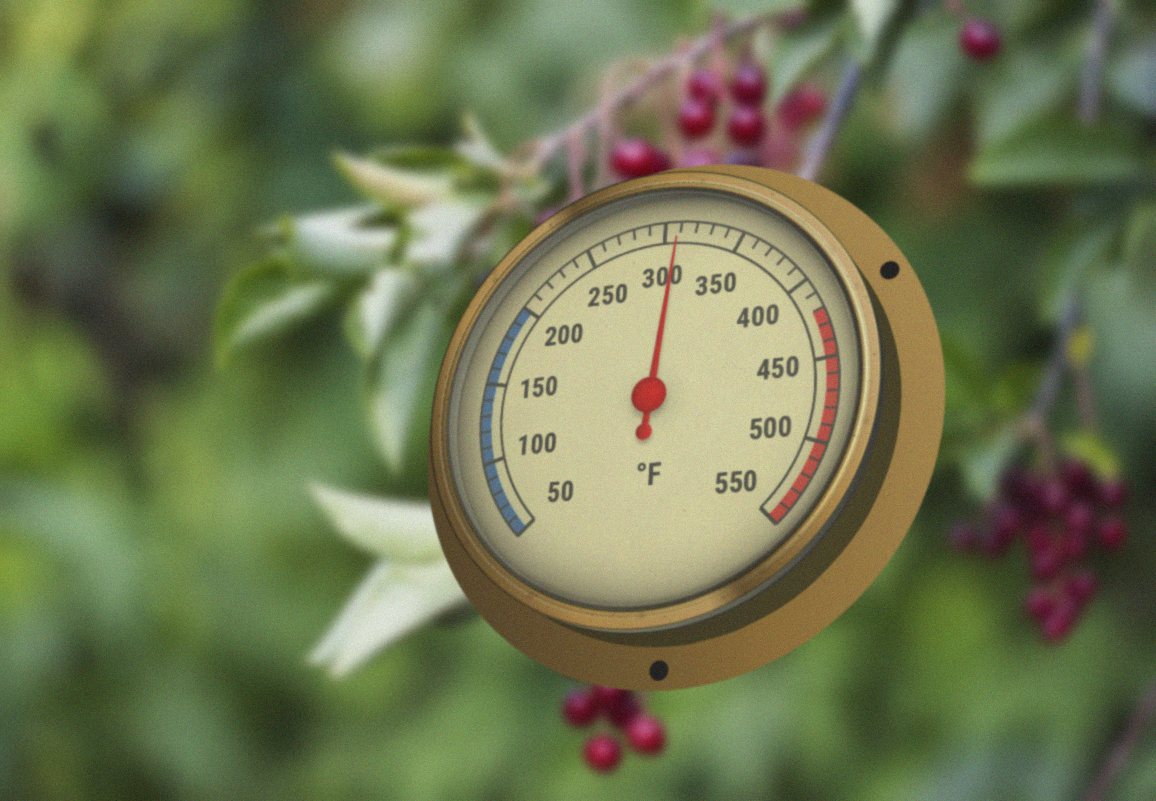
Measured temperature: 310 (°F)
